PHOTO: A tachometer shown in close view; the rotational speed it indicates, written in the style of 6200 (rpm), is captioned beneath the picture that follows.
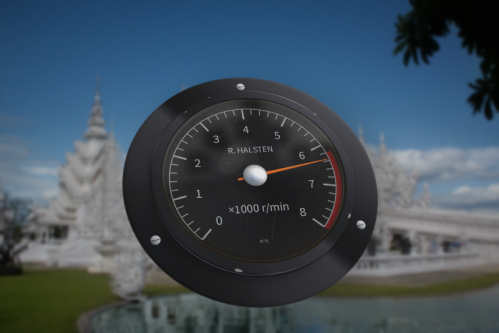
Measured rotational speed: 6400 (rpm)
